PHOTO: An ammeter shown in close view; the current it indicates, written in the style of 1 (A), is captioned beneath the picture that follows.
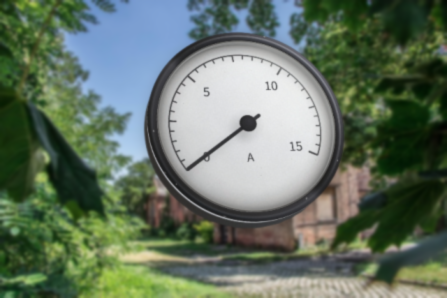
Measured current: 0 (A)
